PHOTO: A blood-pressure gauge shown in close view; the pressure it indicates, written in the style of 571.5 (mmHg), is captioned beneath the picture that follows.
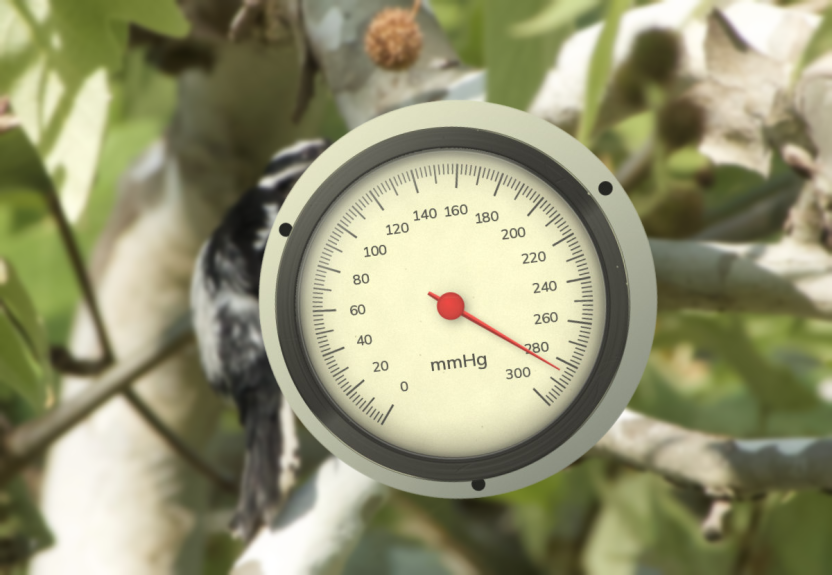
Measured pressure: 284 (mmHg)
